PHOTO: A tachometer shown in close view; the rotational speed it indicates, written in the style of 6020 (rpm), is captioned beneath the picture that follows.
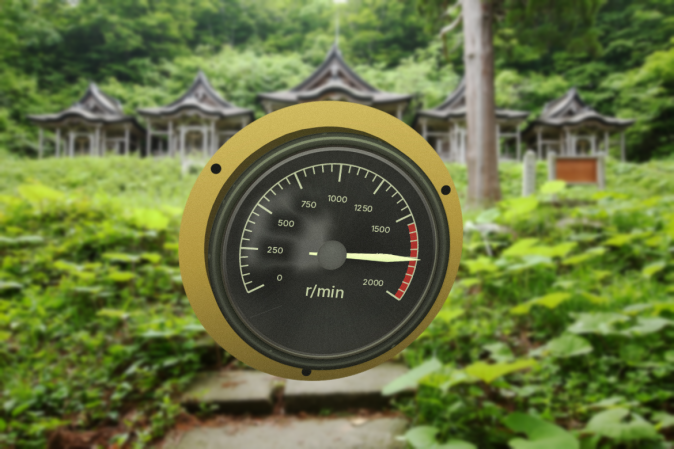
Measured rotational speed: 1750 (rpm)
